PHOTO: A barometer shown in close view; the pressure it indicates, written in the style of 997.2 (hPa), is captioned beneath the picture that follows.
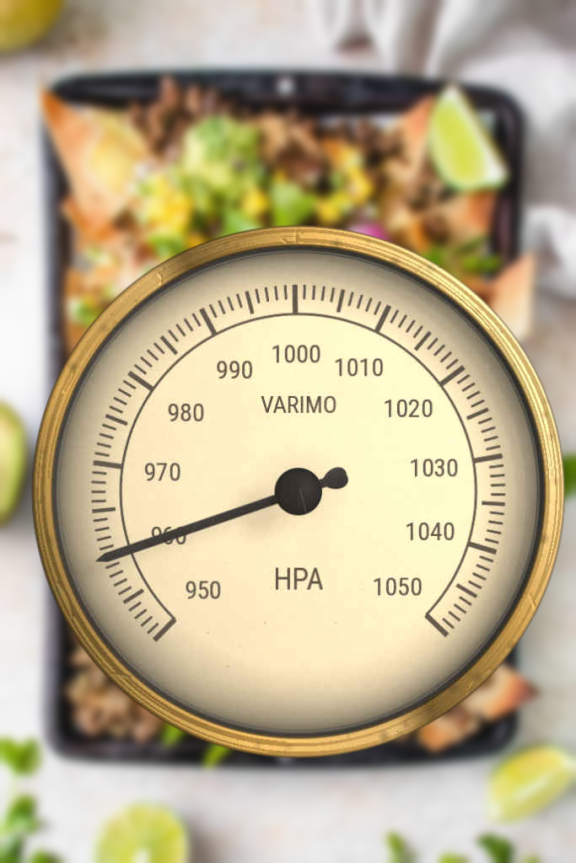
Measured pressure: 960 (hPa)
